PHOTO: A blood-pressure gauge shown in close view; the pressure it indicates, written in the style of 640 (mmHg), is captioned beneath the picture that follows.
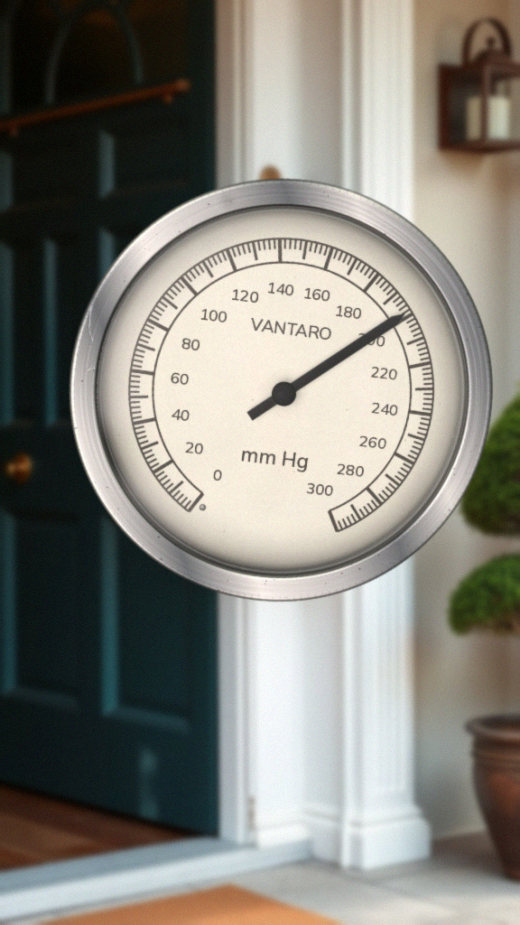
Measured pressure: 198 (mmHg)
